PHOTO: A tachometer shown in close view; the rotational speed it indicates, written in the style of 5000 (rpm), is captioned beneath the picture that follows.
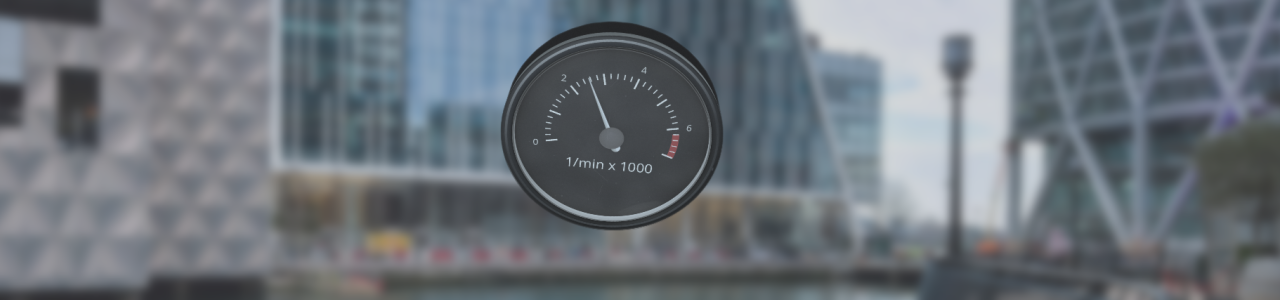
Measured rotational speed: 2600 (rpm)
